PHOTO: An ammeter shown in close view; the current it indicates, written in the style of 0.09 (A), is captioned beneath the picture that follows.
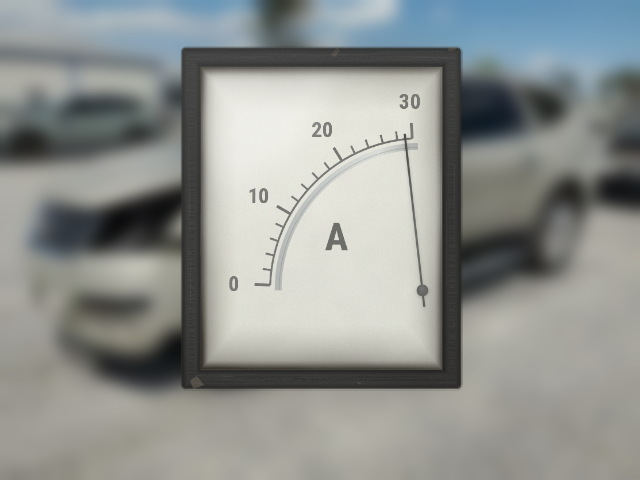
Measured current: 29 (A)
